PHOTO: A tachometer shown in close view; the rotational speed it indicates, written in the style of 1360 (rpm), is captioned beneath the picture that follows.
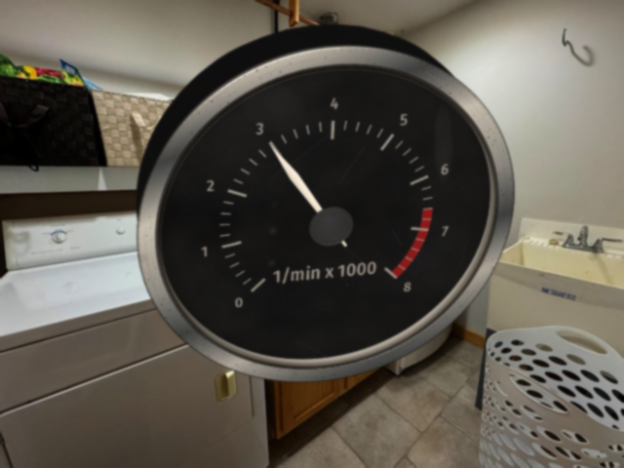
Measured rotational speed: 3000 (rpm)
